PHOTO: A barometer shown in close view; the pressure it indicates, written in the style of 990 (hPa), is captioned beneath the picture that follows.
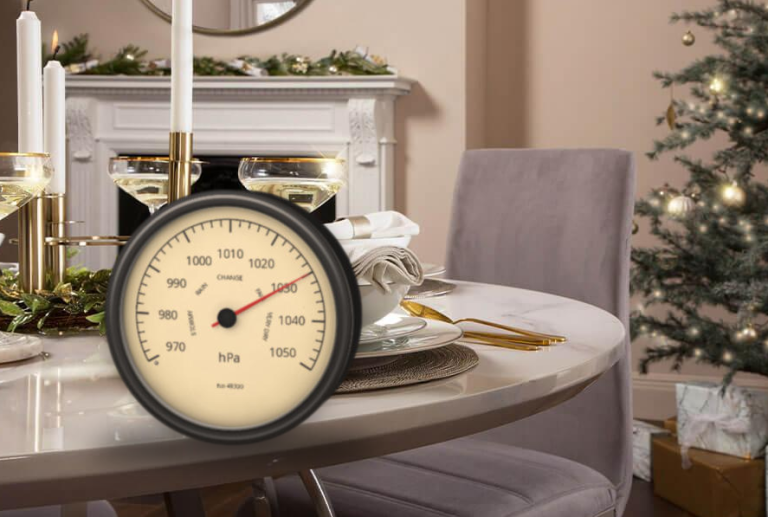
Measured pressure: 1030 (hPa)
